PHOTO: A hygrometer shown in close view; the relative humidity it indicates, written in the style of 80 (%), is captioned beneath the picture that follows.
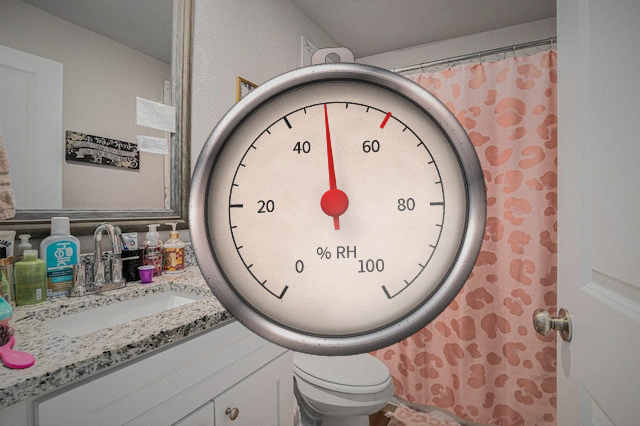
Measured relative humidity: 48 (%)
